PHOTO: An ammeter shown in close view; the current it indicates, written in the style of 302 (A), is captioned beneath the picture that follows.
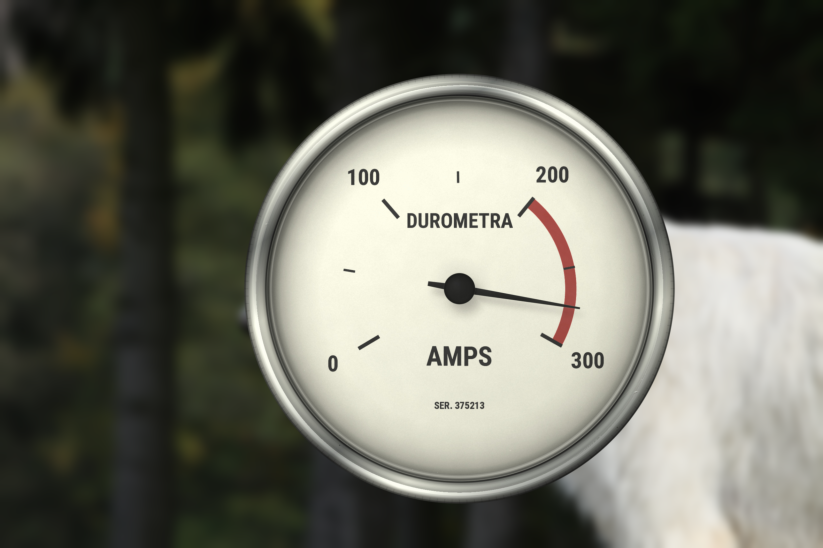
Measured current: 275 (A)
